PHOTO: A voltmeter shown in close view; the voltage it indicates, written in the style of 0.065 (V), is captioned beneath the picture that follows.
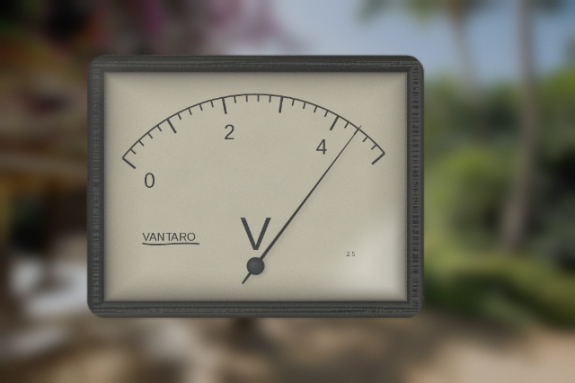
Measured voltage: 4.4 (V)
